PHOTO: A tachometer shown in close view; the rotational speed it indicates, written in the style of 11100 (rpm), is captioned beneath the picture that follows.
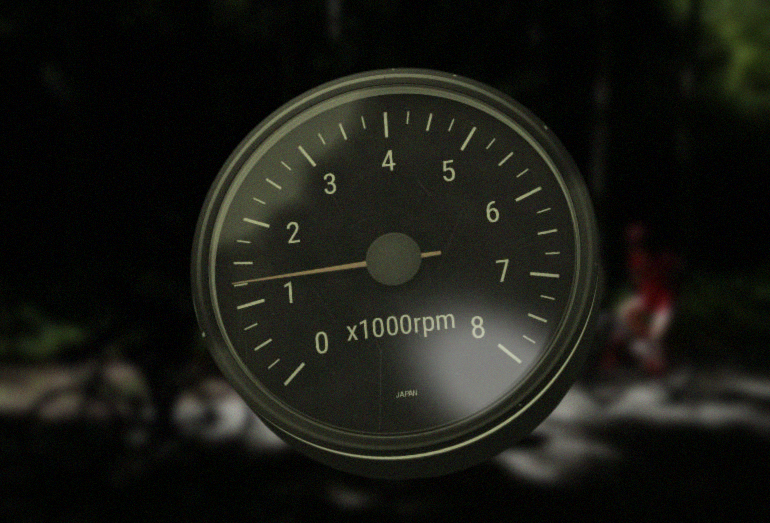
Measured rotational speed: 1250 (rpm)
